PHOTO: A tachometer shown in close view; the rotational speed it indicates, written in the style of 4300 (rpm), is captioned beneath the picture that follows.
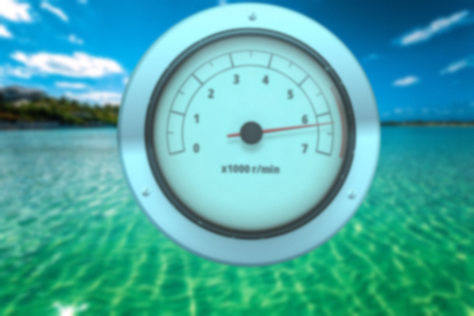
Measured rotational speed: 6250 (rpm)
